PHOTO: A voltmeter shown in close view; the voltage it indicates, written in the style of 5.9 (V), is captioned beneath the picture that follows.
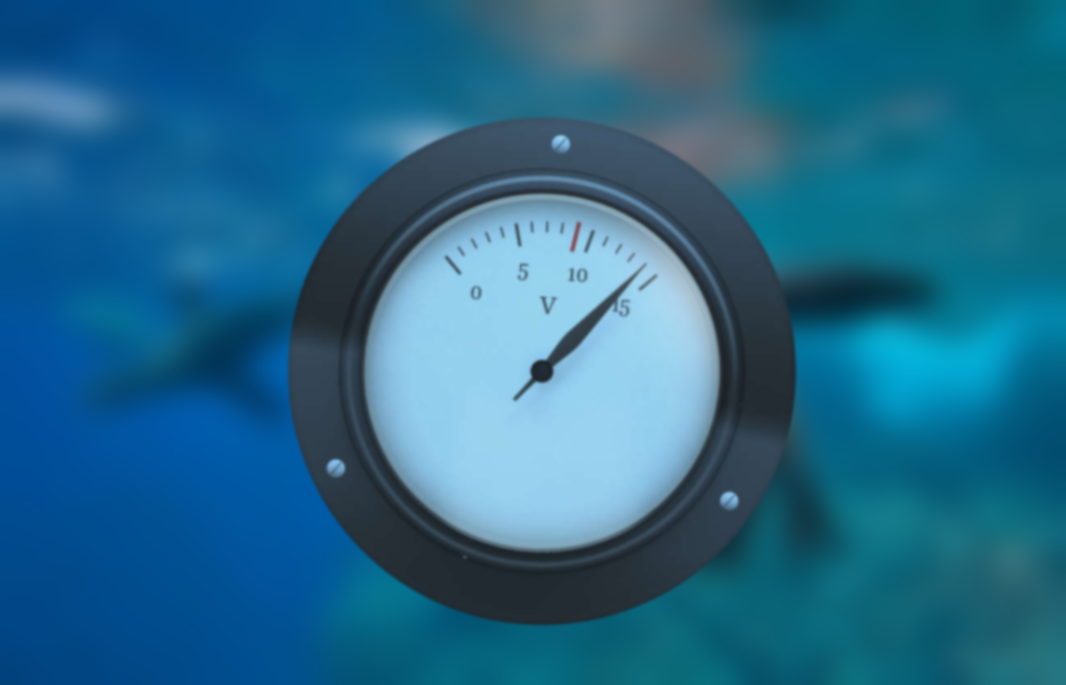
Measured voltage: 14 (V)
